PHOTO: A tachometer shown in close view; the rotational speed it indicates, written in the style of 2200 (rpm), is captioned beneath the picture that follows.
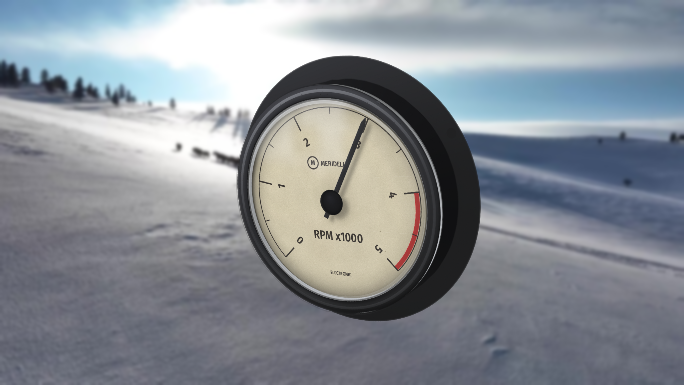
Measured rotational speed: 3000 (rpm)
